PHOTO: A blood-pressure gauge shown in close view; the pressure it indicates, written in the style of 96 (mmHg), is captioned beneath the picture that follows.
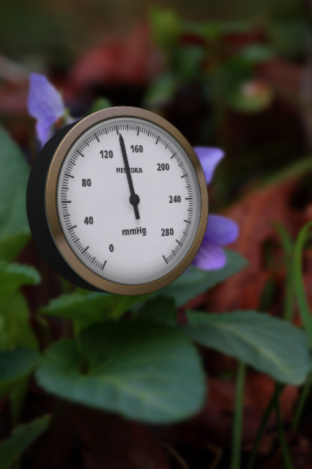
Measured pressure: 140 (mmHg)
